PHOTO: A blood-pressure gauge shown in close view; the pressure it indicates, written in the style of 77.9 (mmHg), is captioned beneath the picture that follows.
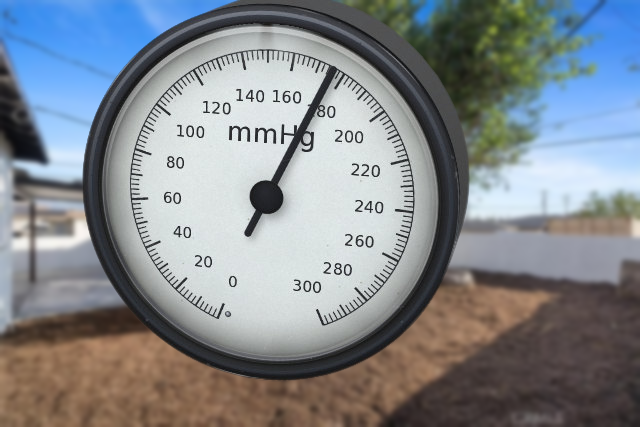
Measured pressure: 176 (mmHg)
